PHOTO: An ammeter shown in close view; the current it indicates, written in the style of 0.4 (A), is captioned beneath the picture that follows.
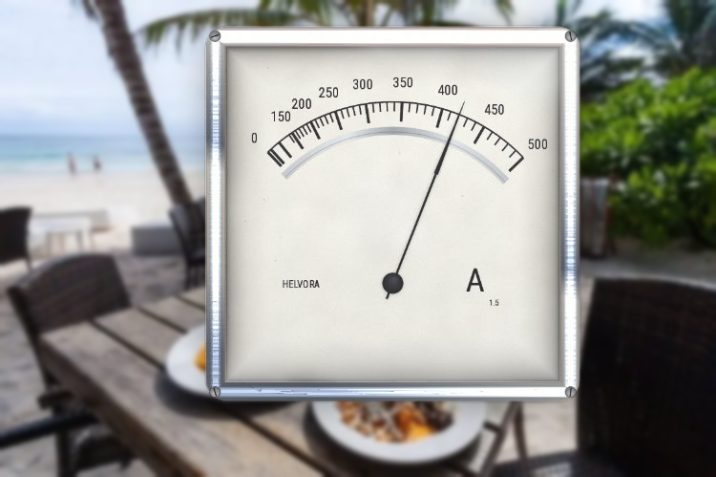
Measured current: 420 (A)
